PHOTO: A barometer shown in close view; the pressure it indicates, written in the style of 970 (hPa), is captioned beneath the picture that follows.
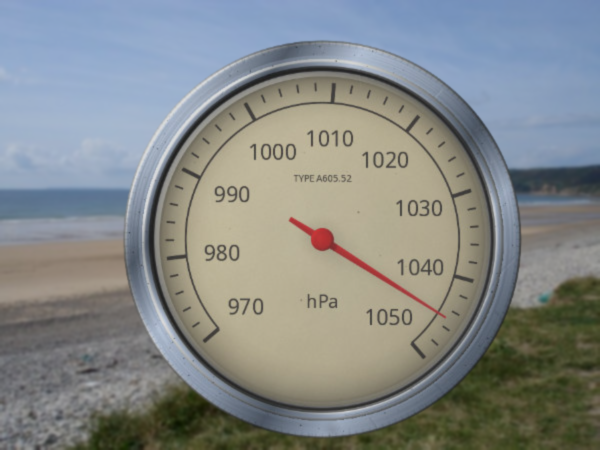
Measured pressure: 1045 (hPa)
